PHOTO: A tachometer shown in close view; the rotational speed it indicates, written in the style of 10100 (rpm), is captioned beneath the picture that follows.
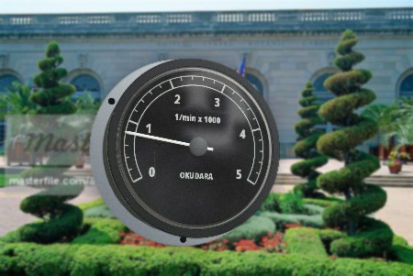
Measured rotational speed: 800 (rpm)
